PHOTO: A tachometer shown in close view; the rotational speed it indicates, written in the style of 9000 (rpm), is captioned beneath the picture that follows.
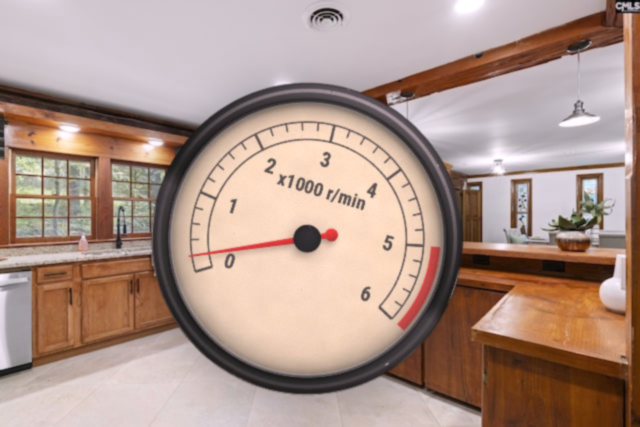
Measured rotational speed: 200 (rpm)
